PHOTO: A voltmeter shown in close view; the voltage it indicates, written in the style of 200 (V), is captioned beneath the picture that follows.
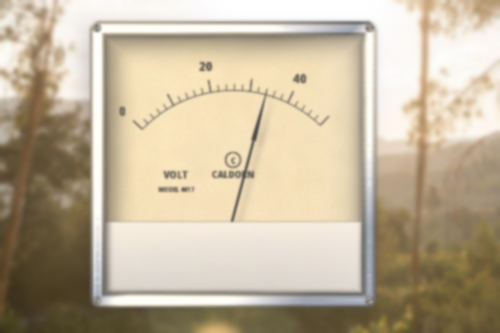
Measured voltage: 34 (V)
